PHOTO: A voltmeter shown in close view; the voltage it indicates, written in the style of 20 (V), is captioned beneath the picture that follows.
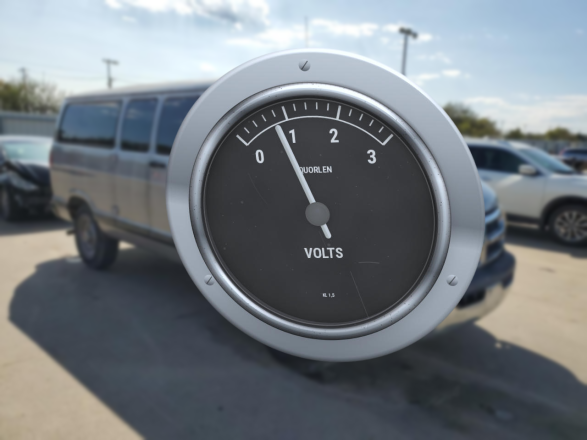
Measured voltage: 0.8 (V)
